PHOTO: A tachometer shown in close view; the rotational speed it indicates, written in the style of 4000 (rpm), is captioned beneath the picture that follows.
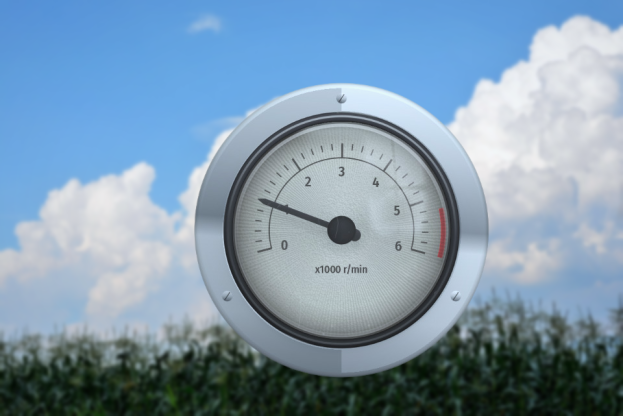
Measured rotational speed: 1000 (rpm)
